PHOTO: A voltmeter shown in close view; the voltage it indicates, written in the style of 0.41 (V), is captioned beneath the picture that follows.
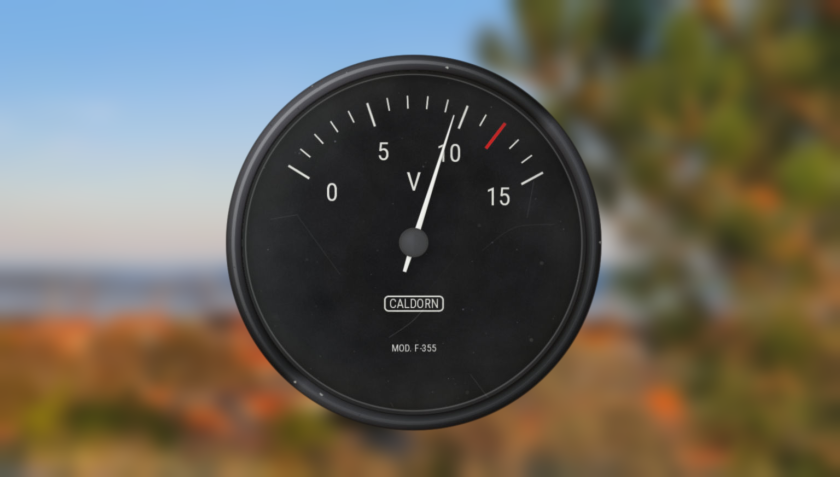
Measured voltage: 9.5 (V)
